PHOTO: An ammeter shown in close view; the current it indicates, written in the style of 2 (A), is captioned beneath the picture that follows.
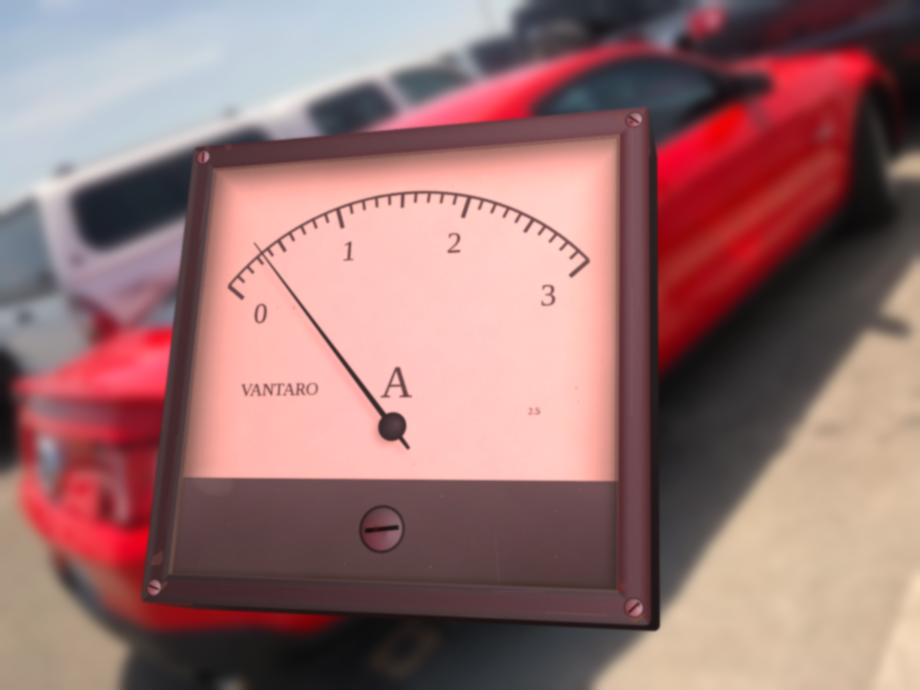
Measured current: 0.35 (A)
